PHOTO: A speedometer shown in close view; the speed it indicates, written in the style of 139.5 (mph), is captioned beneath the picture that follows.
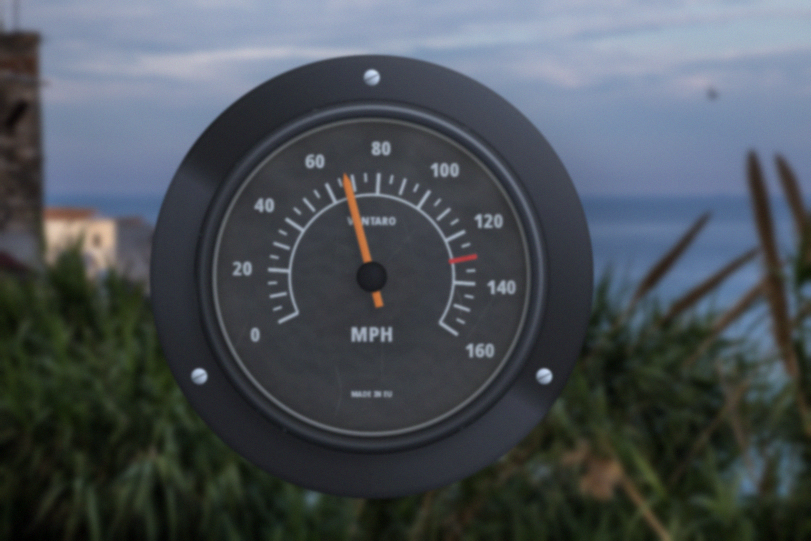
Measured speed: 67.5 (mph)
